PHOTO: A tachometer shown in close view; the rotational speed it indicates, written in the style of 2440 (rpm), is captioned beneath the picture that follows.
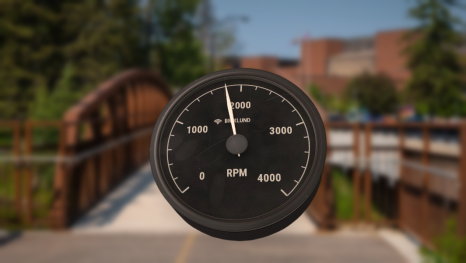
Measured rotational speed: 1800 (rpm)
